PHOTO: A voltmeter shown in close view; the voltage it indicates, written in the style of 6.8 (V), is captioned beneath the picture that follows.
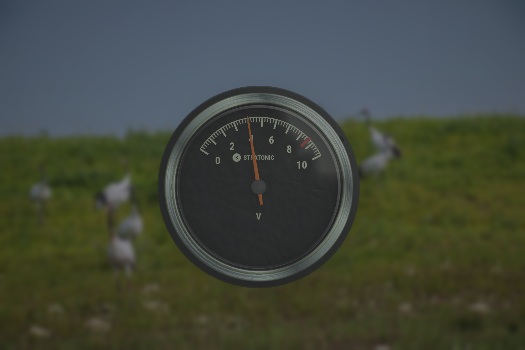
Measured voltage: 4 (V)
